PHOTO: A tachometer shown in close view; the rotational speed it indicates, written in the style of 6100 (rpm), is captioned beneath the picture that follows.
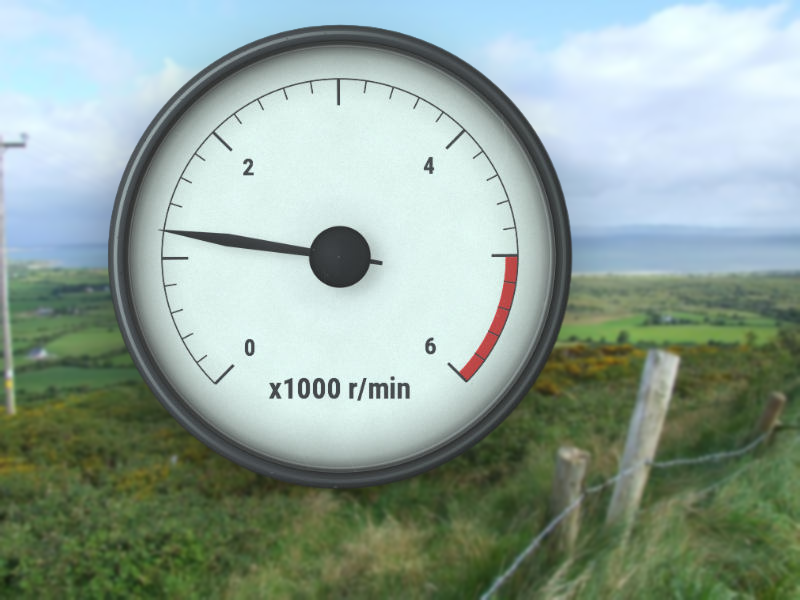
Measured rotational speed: 1200 (rpm)
